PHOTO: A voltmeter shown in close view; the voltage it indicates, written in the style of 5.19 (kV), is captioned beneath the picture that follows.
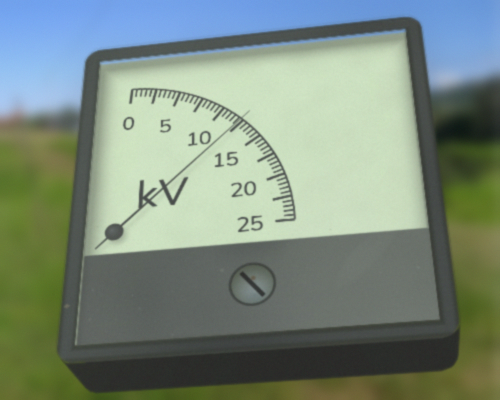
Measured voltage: 12.5 (kV)
